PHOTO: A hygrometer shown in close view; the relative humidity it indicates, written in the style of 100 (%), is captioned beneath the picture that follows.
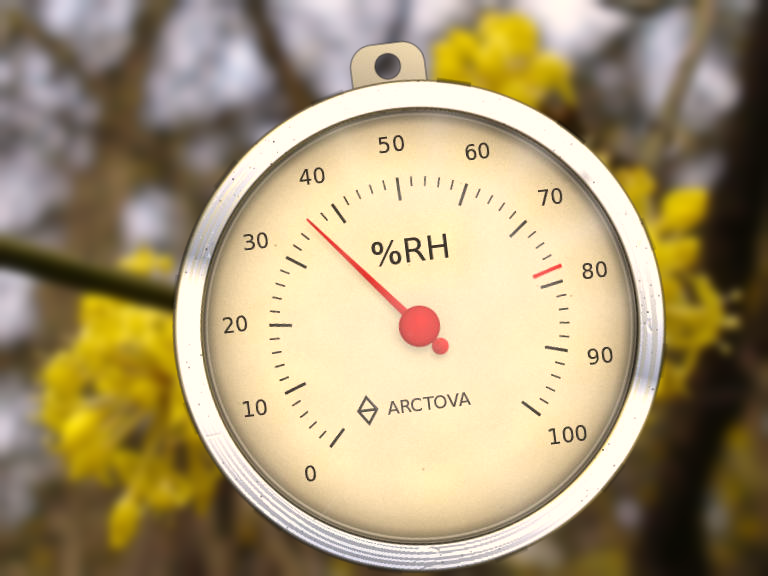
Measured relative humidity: 36 (%)
